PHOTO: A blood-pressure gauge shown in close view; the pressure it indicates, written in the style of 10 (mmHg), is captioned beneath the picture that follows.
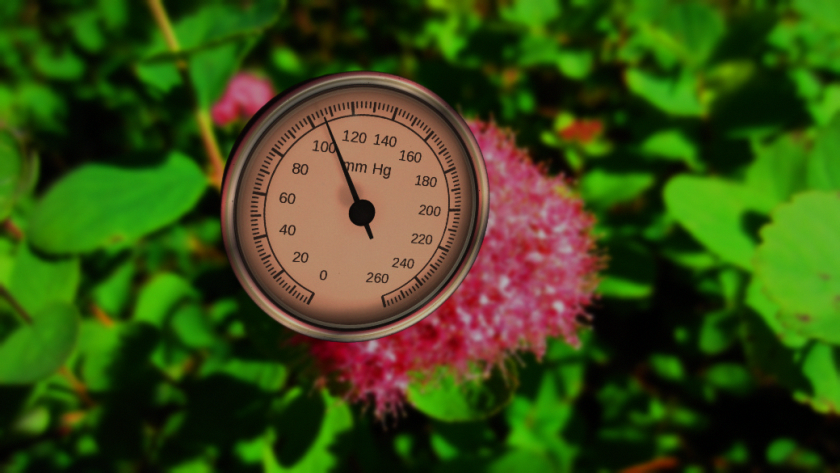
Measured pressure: 106 (mmHg)
